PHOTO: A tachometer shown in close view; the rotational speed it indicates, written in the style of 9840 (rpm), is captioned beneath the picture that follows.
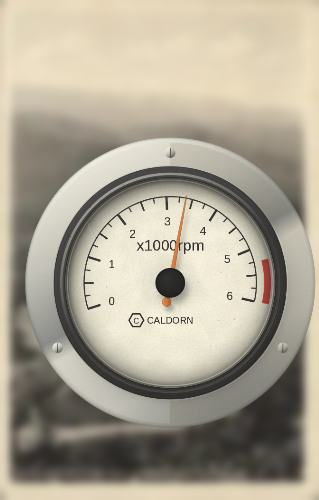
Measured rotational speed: 3375 (rpm)
